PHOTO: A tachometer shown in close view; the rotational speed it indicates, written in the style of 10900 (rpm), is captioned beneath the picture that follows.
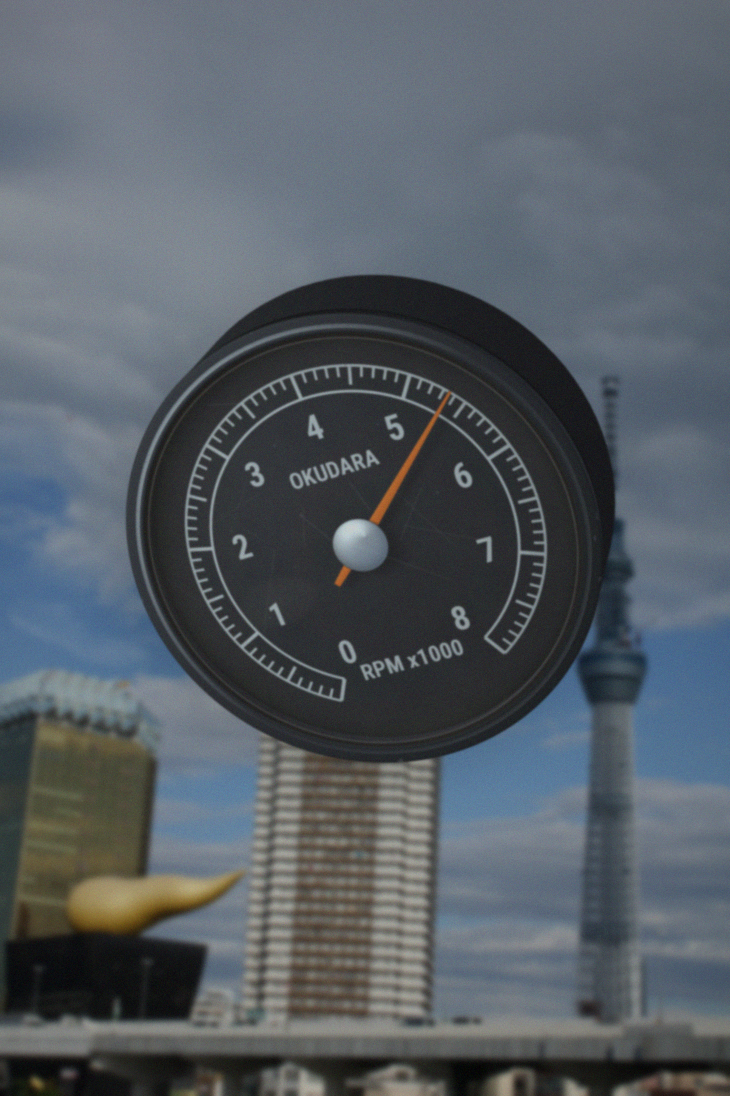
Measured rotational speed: 5350 (rpm)
